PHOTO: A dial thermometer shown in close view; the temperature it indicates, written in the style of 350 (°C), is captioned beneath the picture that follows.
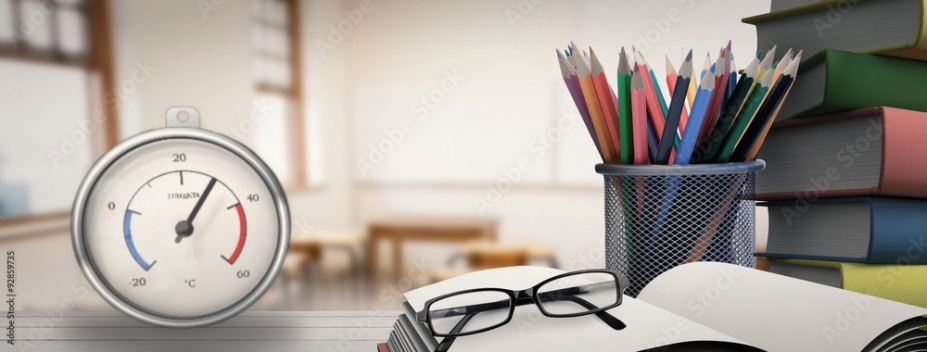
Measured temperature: 30 (°C)
